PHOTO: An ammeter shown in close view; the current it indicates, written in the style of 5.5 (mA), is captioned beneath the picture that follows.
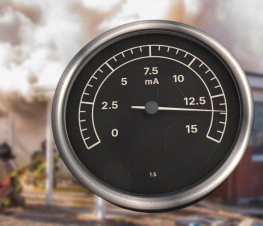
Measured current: 13.5 (mA)
